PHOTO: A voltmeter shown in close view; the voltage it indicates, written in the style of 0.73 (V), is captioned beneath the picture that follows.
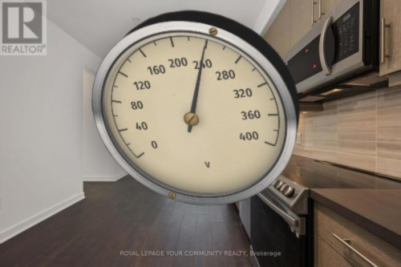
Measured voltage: 240 (V)
